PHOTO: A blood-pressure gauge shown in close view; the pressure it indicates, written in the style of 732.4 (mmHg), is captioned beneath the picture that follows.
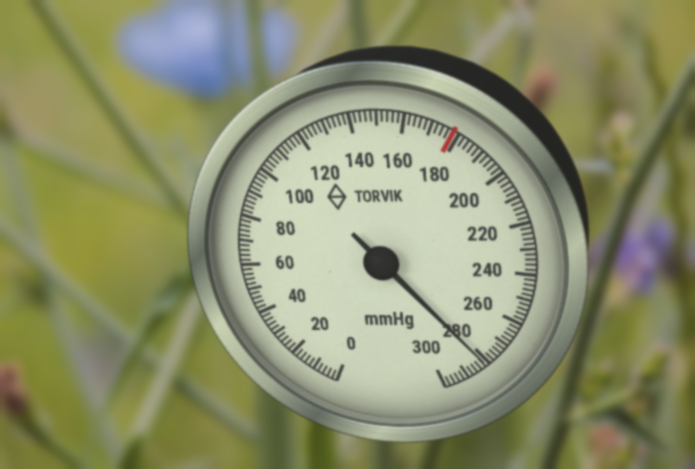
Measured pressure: 280 (mmHg)
